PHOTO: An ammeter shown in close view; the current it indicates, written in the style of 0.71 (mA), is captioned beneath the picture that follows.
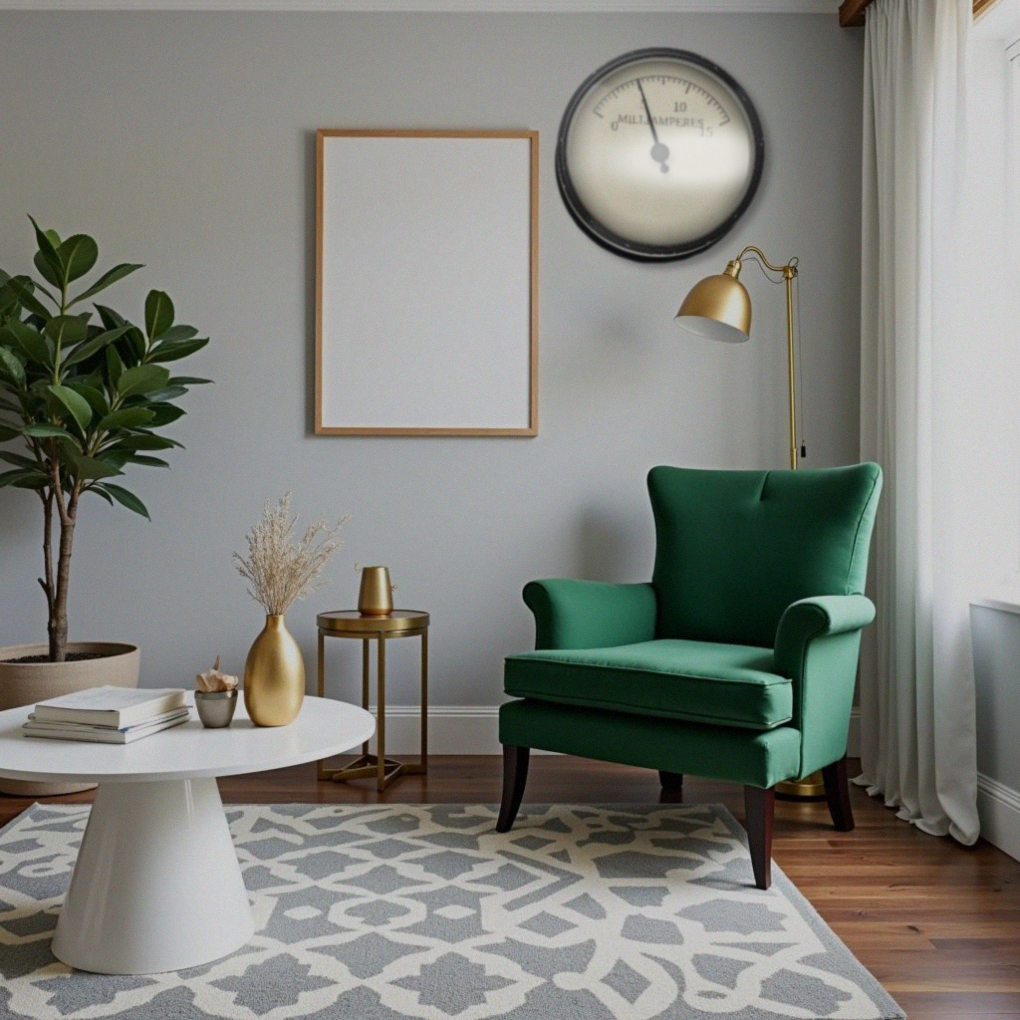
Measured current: 5 (mA)
